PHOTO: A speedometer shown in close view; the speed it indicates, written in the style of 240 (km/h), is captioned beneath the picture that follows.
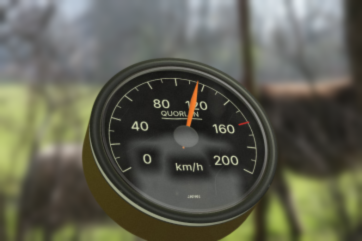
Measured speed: 115 (km/h)
